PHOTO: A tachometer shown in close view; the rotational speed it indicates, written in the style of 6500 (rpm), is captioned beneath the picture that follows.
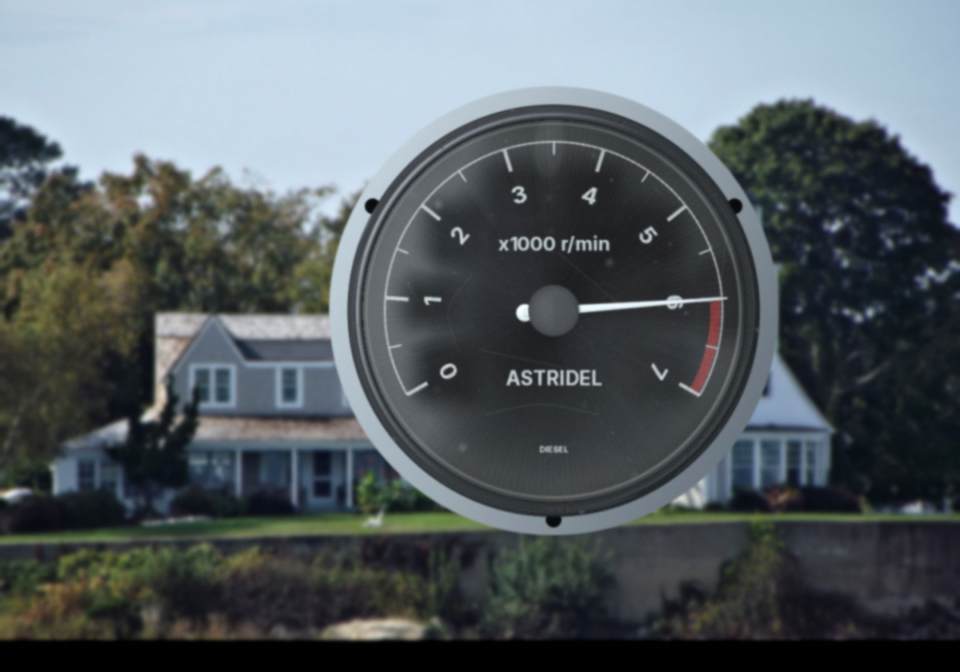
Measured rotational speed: 6000 (rpm)
